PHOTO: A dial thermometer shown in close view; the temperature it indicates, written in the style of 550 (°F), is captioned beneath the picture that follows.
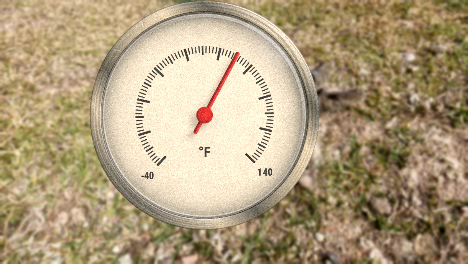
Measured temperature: 70 (°F)
